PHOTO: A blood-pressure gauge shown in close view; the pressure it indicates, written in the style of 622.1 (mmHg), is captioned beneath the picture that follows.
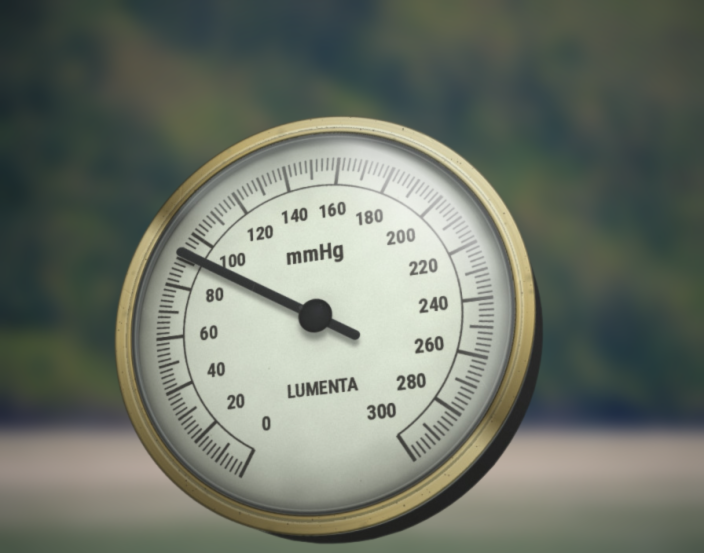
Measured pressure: 92 (mmHg)
